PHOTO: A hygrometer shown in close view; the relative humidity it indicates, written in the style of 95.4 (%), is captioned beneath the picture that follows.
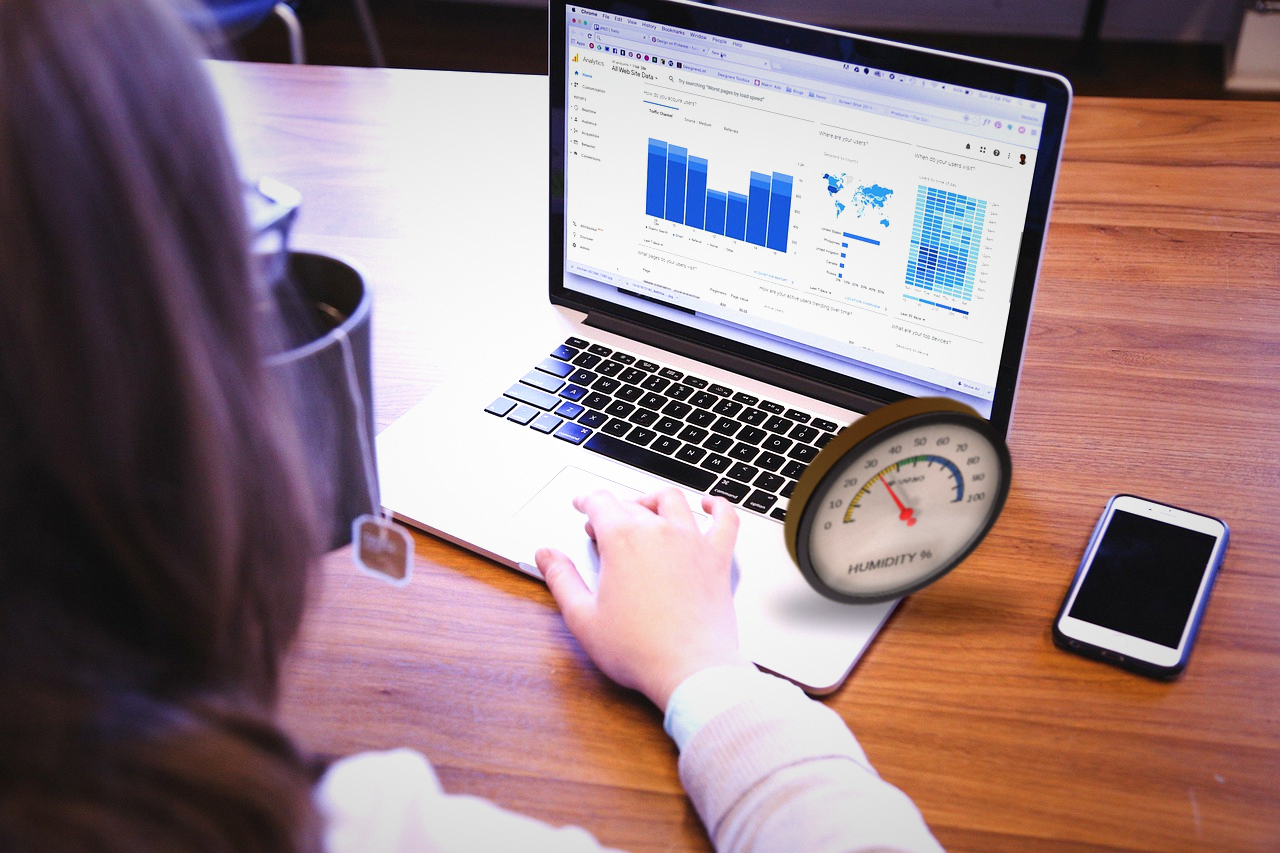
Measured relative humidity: 30 (%)
